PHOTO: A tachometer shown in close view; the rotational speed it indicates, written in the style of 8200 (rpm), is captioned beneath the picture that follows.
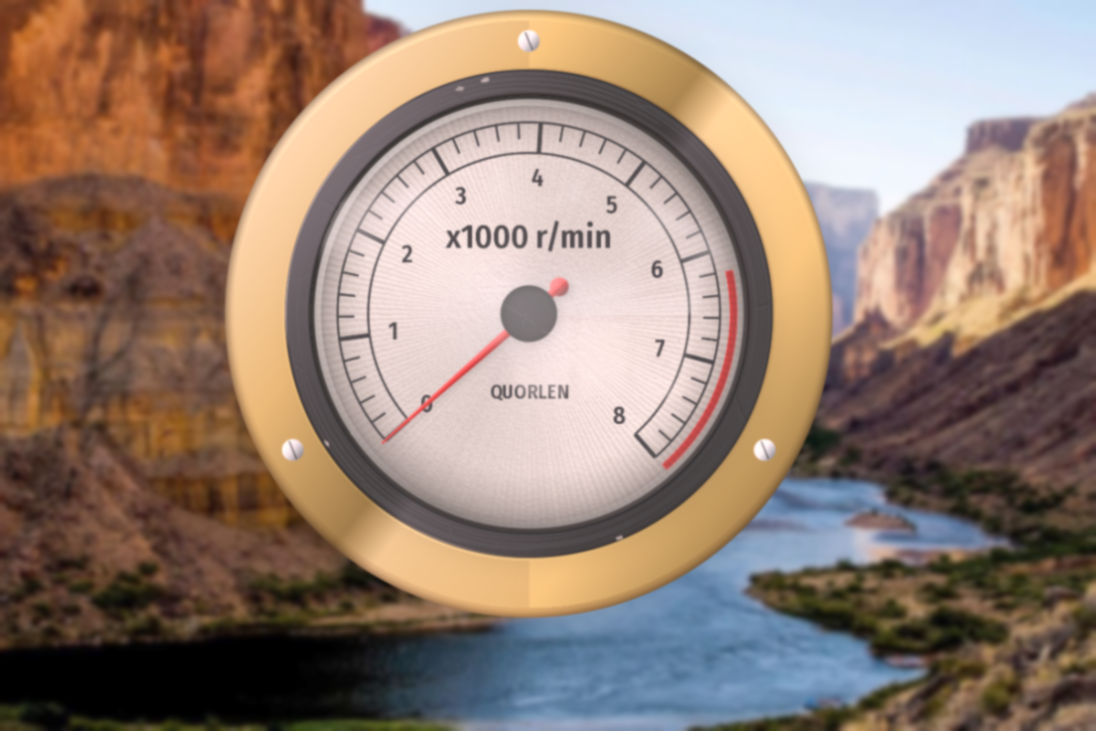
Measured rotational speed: 0 (rpm)
